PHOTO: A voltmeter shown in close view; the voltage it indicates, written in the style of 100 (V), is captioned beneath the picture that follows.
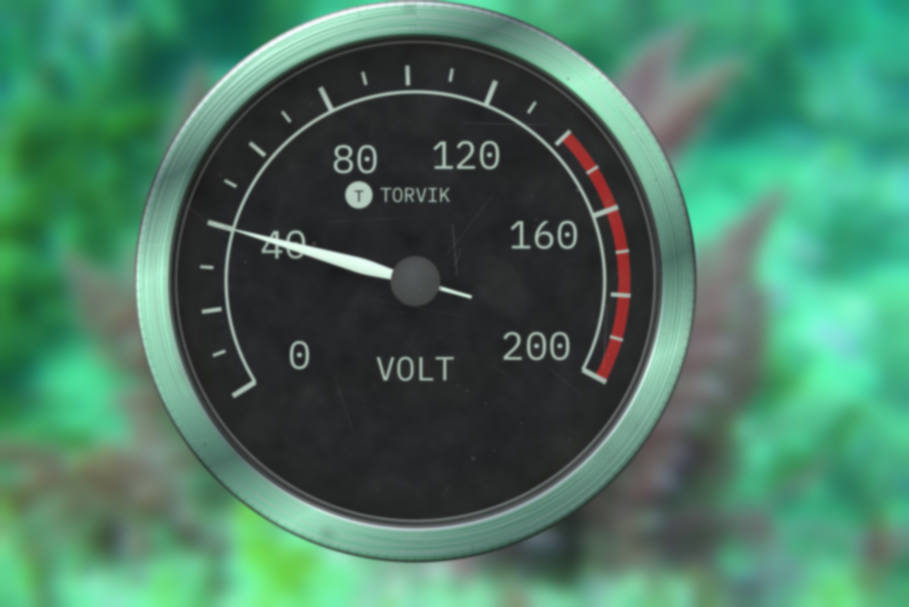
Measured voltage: 40 (V)
